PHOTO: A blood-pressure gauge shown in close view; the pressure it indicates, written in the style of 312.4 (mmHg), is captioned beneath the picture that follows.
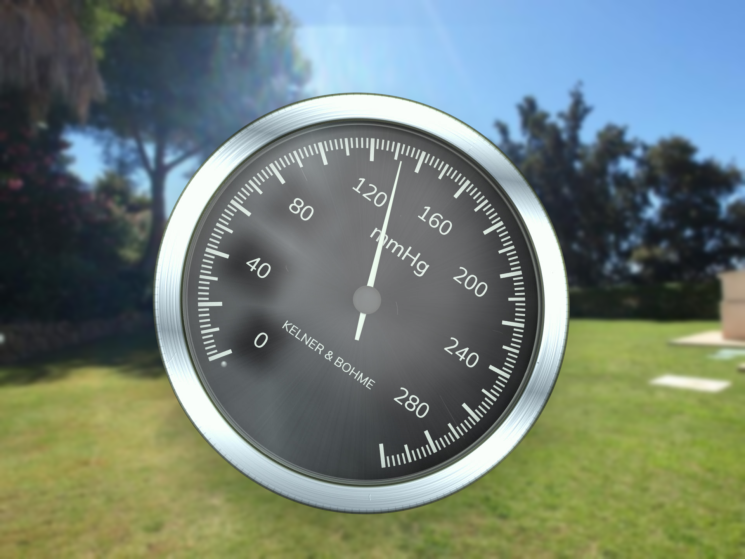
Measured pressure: 132 (mmHg)
